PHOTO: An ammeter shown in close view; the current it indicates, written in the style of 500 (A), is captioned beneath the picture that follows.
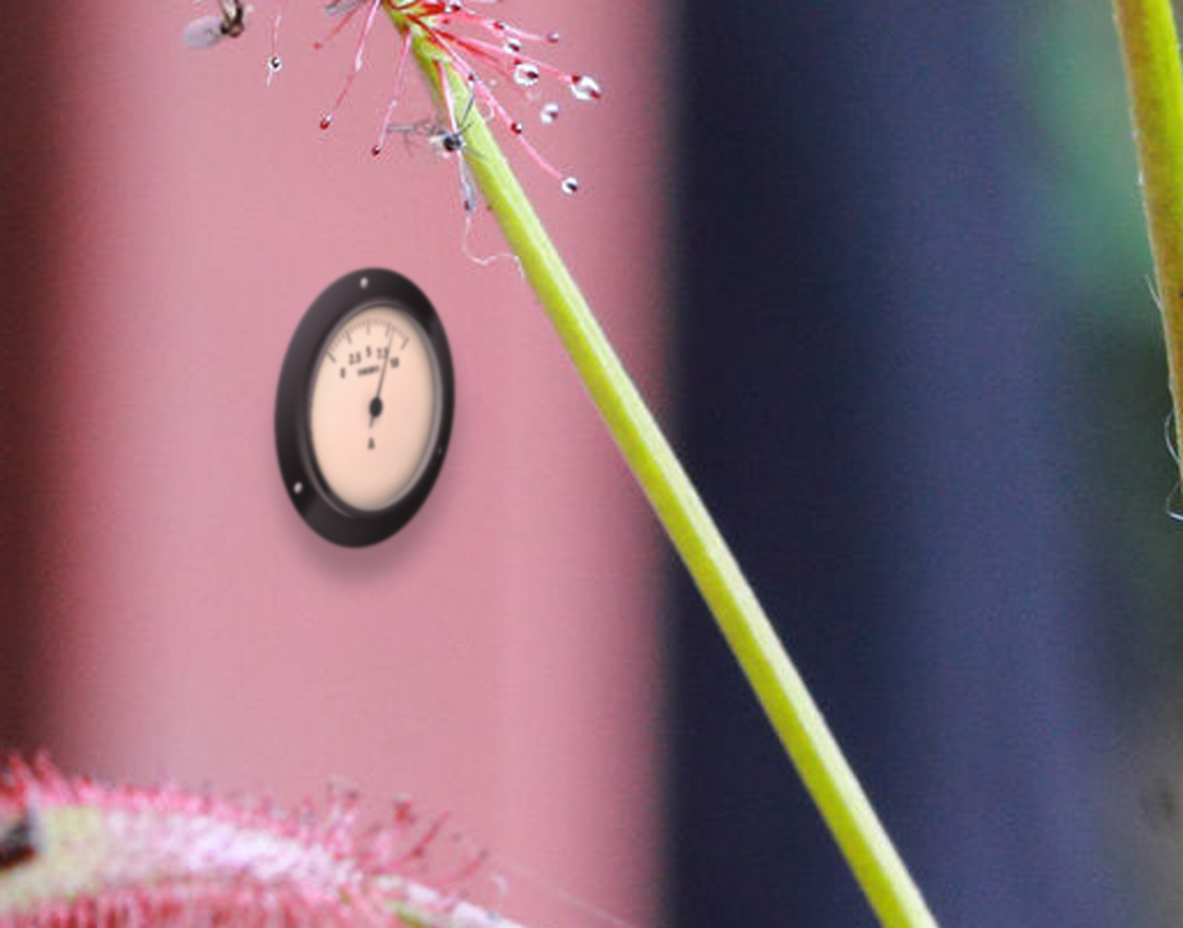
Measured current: 7.5 (A)
